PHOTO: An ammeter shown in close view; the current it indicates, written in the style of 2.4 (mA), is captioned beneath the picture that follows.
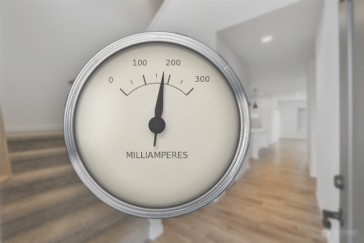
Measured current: 175 (mA)
